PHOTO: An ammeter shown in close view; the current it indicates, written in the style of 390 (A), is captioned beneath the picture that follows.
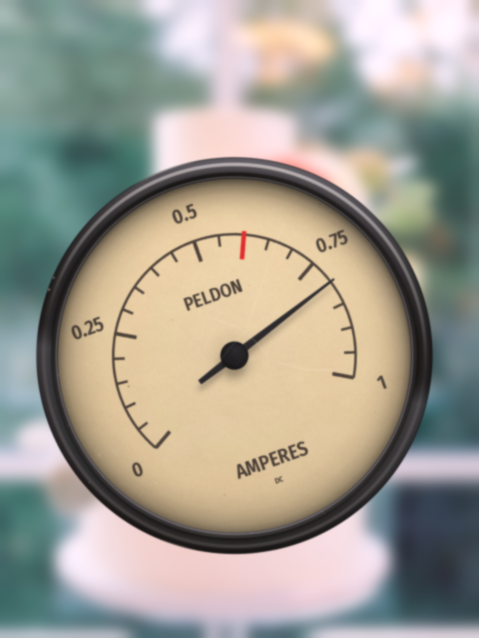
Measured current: 0.8 (A)
